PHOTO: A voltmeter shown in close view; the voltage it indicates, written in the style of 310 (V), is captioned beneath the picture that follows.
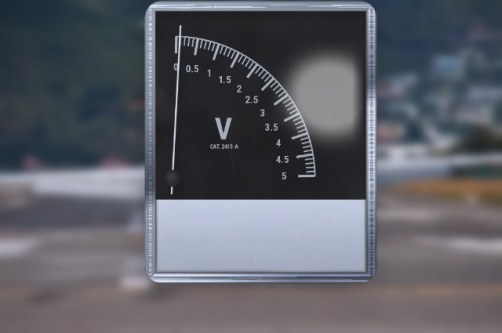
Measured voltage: 0.1 (V)
